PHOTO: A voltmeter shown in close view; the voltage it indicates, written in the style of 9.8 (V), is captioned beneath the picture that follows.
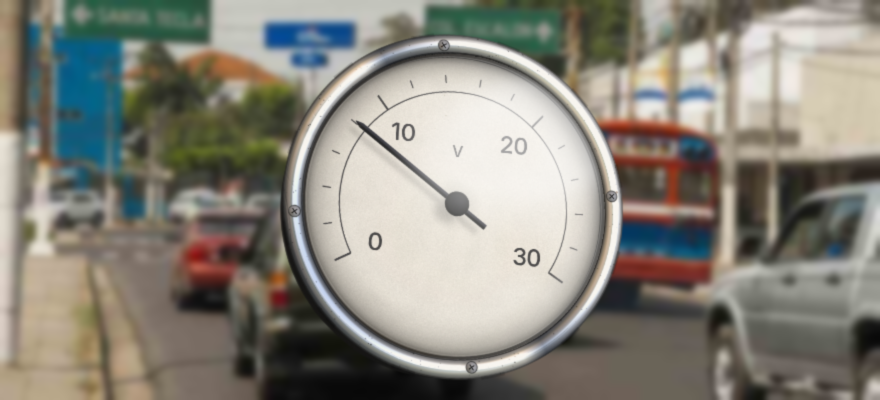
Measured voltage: 8 (V)
